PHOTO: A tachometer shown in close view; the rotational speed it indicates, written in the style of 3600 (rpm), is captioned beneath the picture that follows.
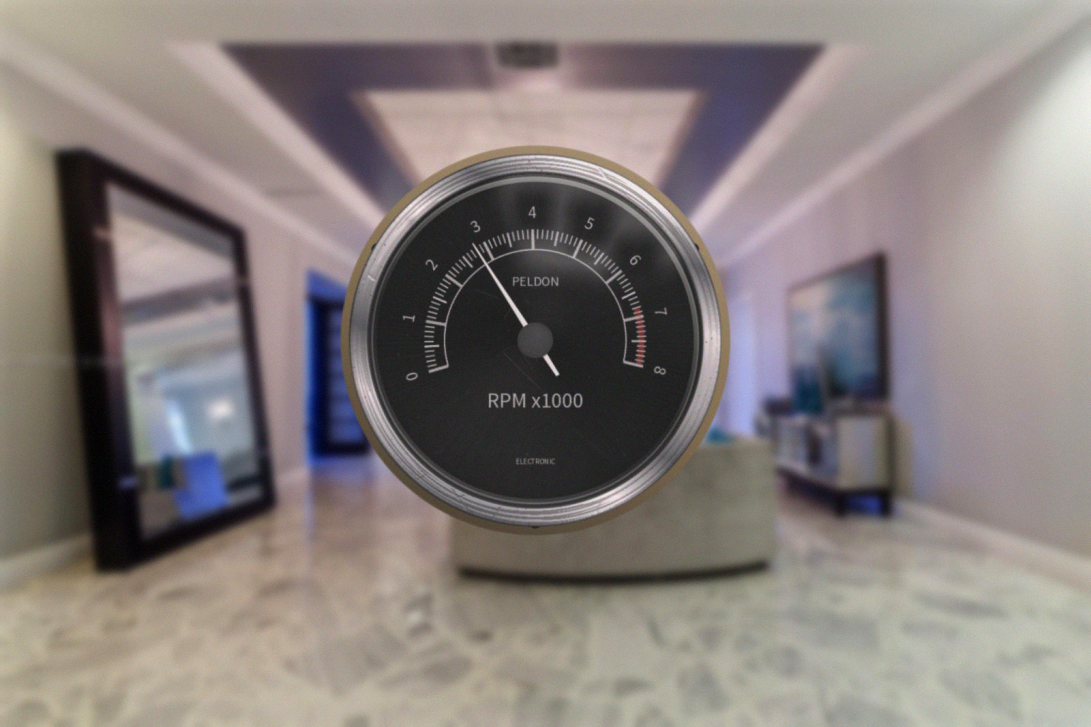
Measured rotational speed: 2800 (rpm)
